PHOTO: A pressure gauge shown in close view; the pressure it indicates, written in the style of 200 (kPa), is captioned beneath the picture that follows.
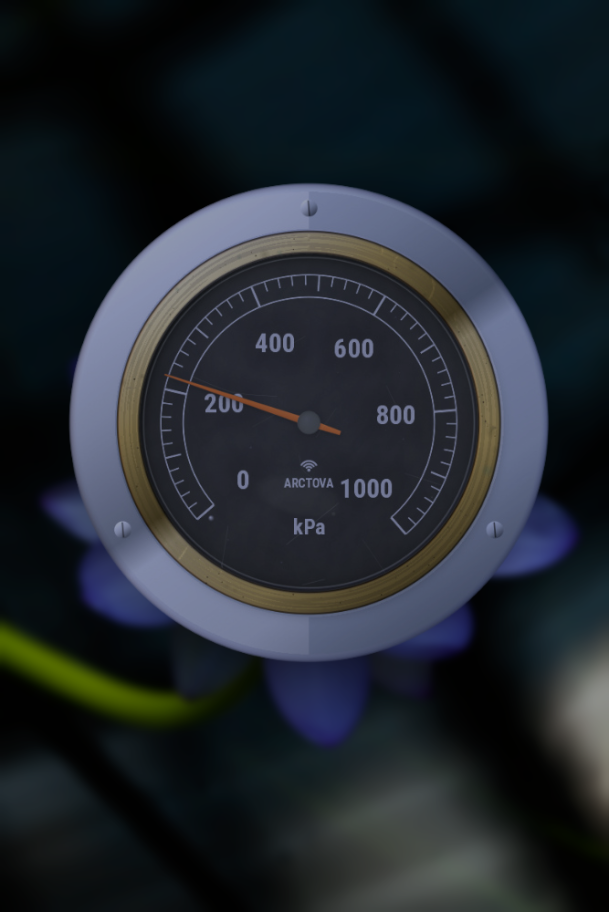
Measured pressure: 220 (kPa)
